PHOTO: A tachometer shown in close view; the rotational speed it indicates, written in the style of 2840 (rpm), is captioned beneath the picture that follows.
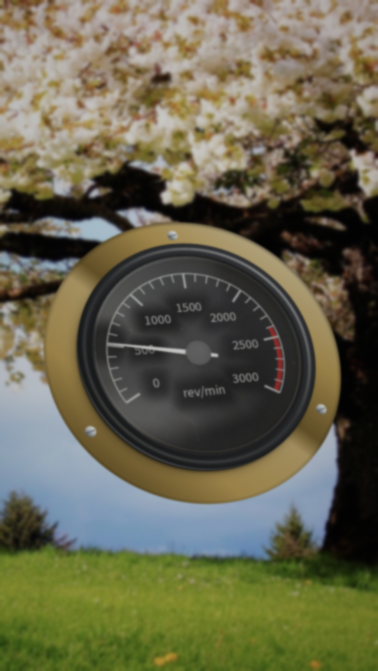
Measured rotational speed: 500 (rpm)
